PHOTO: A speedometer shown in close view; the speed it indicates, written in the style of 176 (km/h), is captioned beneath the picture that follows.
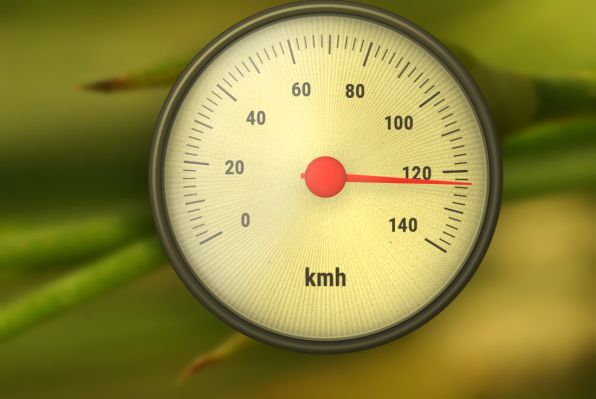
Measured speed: 123 (km/h)
